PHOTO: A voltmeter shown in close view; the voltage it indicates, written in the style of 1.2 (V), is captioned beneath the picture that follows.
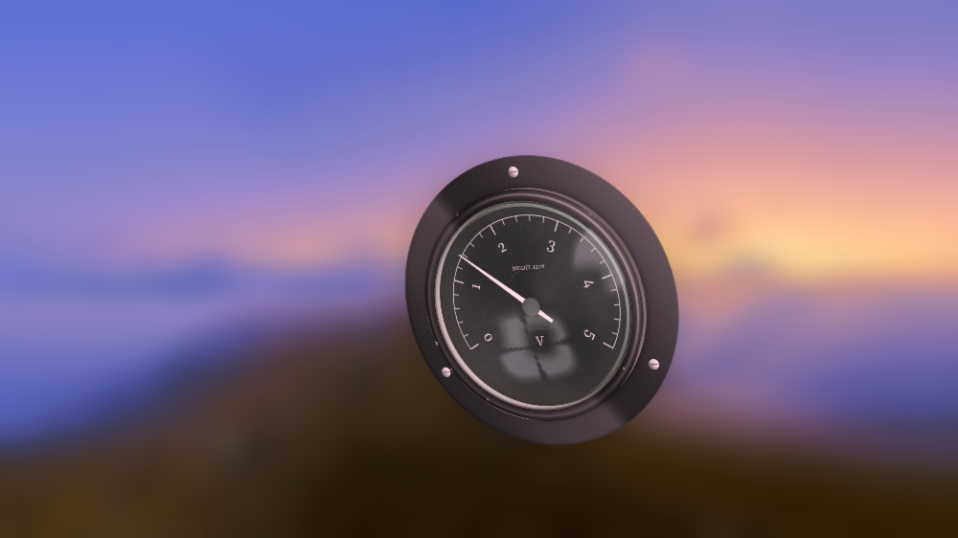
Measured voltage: 1.4 (V)
